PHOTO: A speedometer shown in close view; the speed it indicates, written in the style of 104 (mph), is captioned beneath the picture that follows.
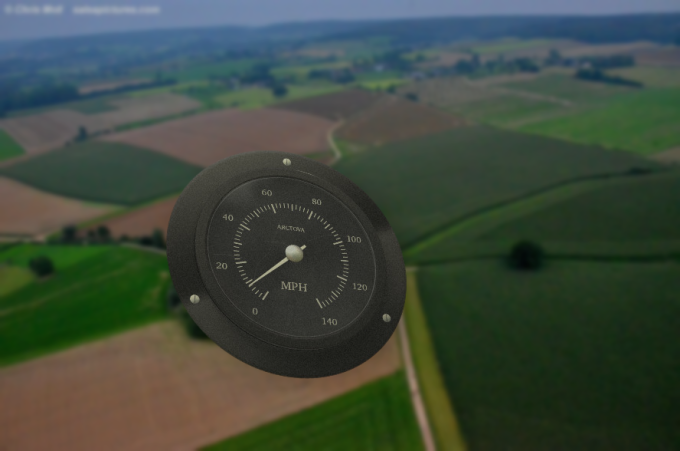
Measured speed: 8 (mph)
